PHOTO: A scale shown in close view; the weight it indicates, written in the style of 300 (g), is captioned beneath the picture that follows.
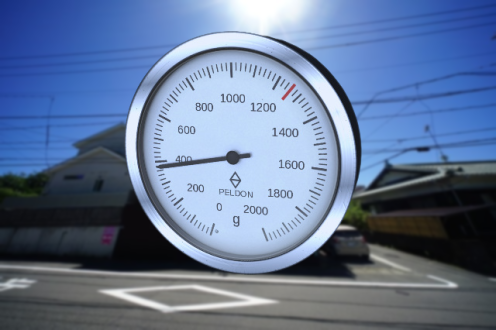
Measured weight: 380 (g)
